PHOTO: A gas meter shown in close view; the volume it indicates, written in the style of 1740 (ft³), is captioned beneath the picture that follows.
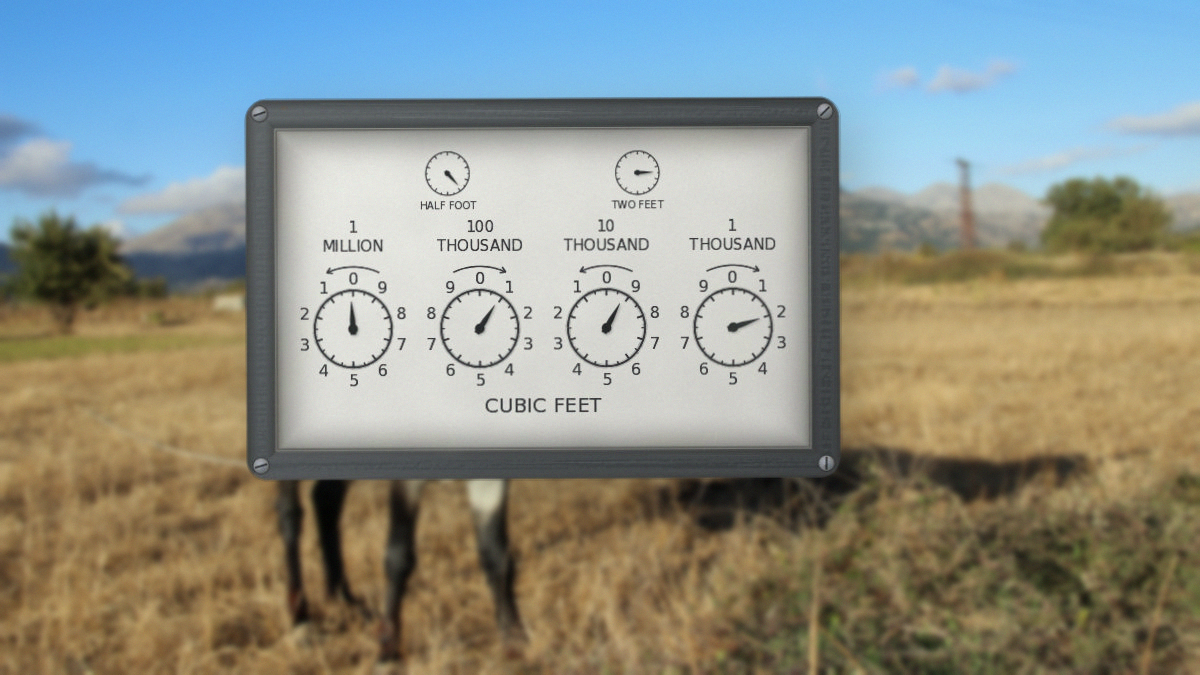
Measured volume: 9200 (ft³)
